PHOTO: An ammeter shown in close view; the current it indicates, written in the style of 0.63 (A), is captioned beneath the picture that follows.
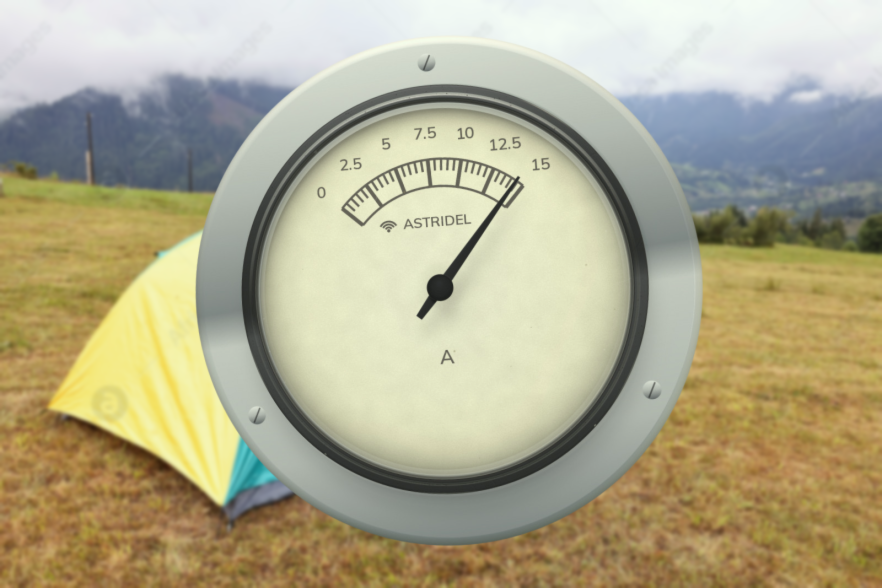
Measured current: 14.5 (A)
